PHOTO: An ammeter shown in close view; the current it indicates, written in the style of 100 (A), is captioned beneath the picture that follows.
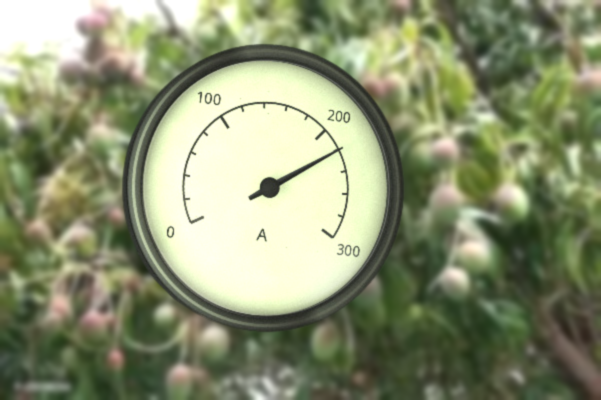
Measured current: 220 (A)
